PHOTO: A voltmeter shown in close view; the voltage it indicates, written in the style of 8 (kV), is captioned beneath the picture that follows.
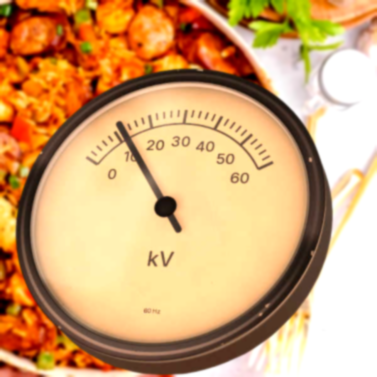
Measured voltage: 12 (kV)
